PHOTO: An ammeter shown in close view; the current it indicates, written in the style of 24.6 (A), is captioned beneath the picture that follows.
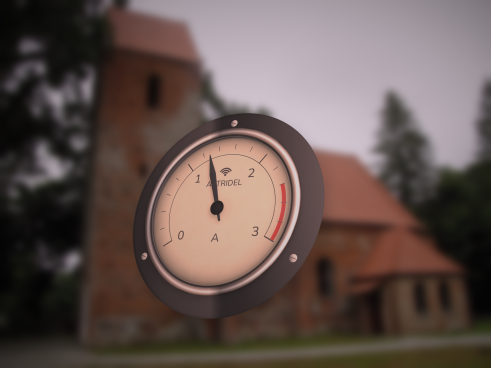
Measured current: 1.3 (A)
